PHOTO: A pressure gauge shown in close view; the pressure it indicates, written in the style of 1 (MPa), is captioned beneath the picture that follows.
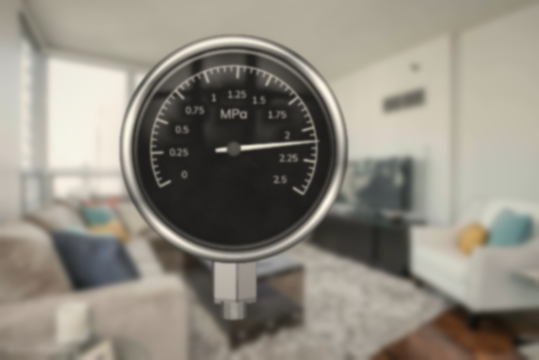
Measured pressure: 2.1 (MPa)
